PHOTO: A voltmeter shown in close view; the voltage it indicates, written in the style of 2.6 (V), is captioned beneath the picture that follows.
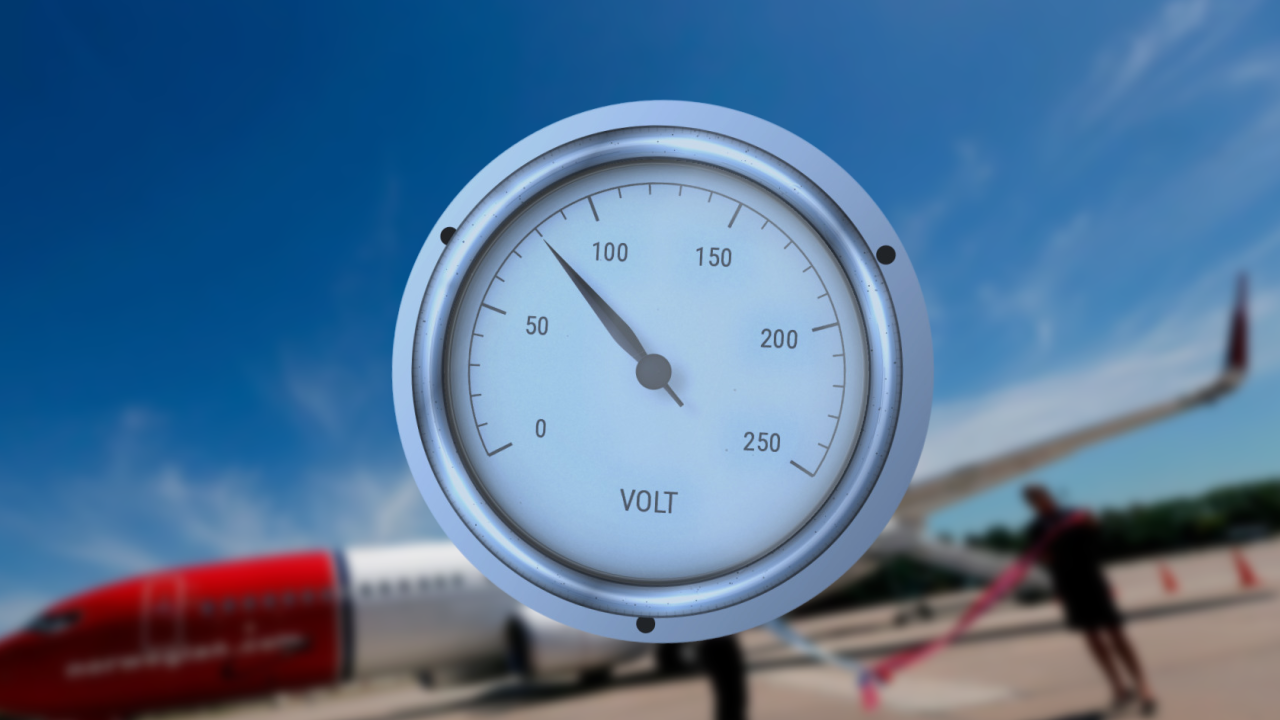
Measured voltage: 80 (V)
